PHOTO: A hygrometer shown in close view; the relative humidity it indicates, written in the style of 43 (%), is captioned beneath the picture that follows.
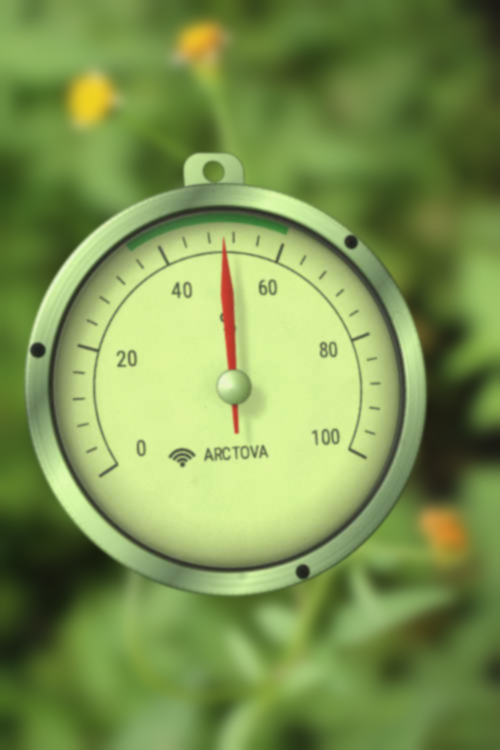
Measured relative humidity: 50 (%)
